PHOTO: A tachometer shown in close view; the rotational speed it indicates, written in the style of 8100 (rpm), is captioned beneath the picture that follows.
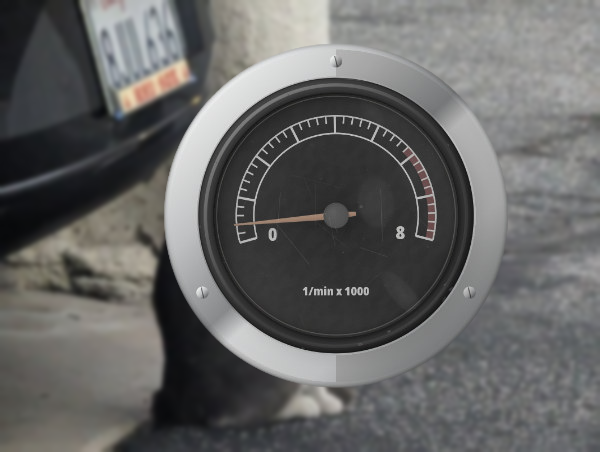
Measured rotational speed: 400 (rpm)
